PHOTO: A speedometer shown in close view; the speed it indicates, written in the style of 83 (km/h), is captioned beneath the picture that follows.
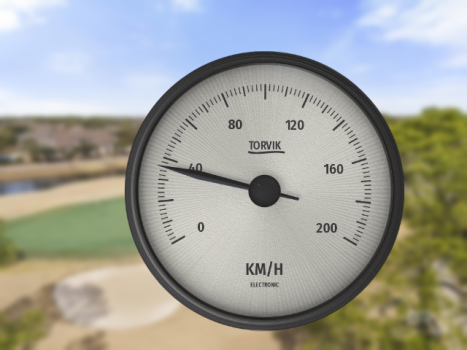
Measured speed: 36 (km/h)
